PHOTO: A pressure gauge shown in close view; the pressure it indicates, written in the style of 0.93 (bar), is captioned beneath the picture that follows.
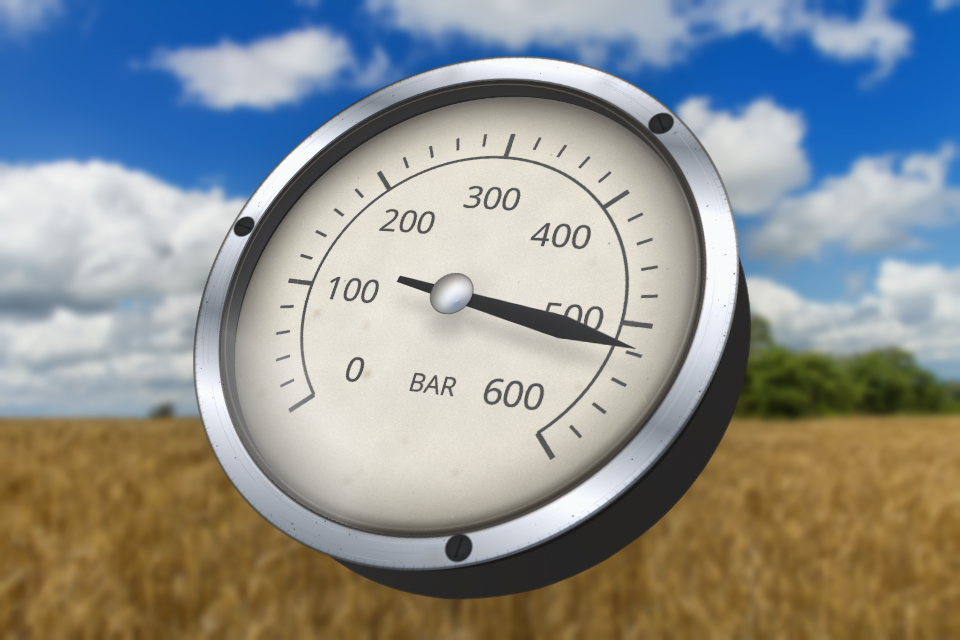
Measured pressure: 520 (bar)
